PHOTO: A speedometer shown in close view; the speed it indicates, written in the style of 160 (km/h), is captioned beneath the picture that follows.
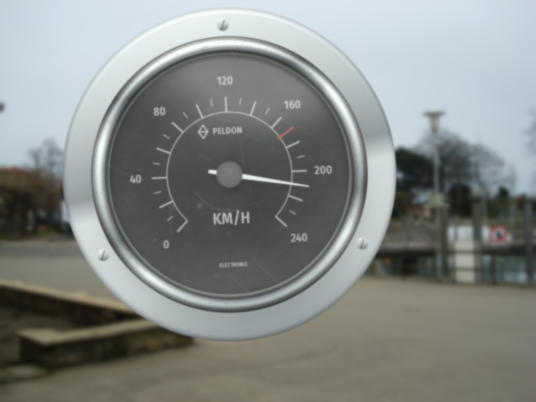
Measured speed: 210 (km/h)
